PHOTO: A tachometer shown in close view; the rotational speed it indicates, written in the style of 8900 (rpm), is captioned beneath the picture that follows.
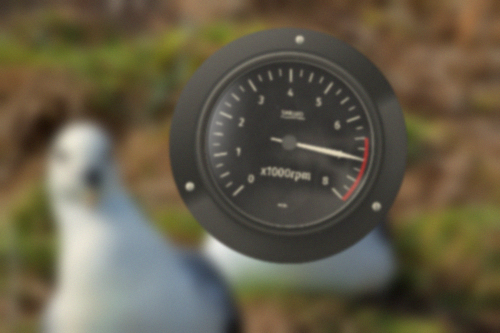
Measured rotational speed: 7000 (rpm)
